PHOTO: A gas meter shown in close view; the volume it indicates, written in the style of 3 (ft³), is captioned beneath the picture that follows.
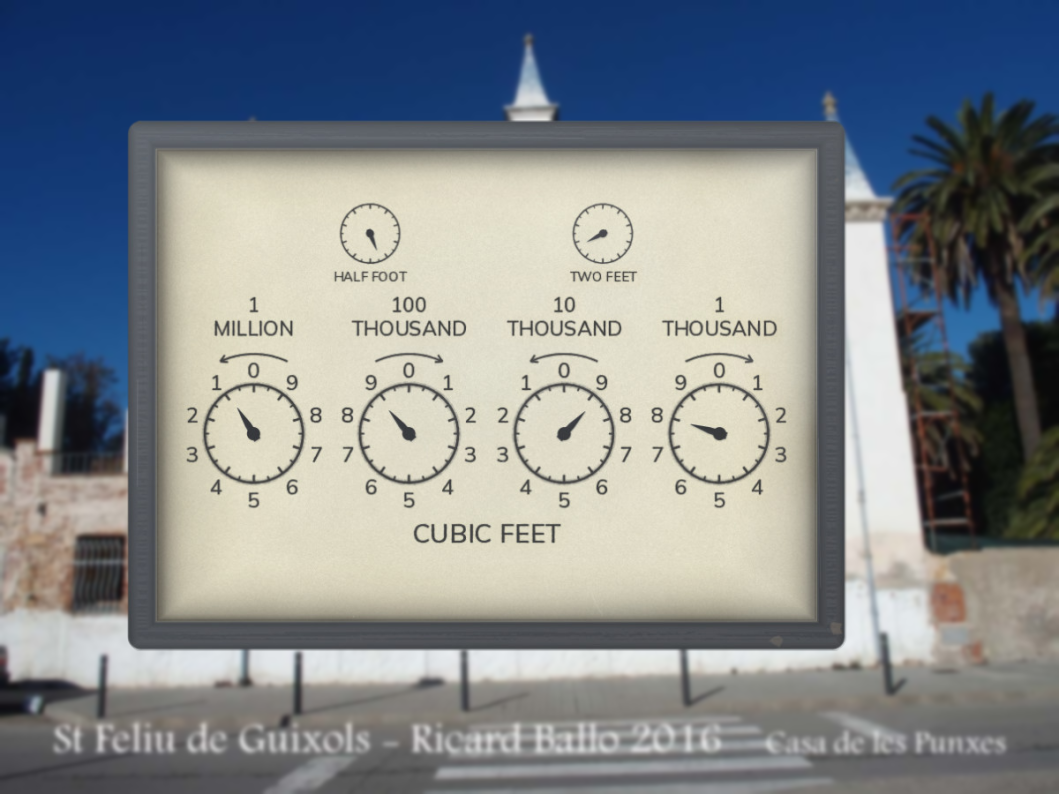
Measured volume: 88800 (ft³)
